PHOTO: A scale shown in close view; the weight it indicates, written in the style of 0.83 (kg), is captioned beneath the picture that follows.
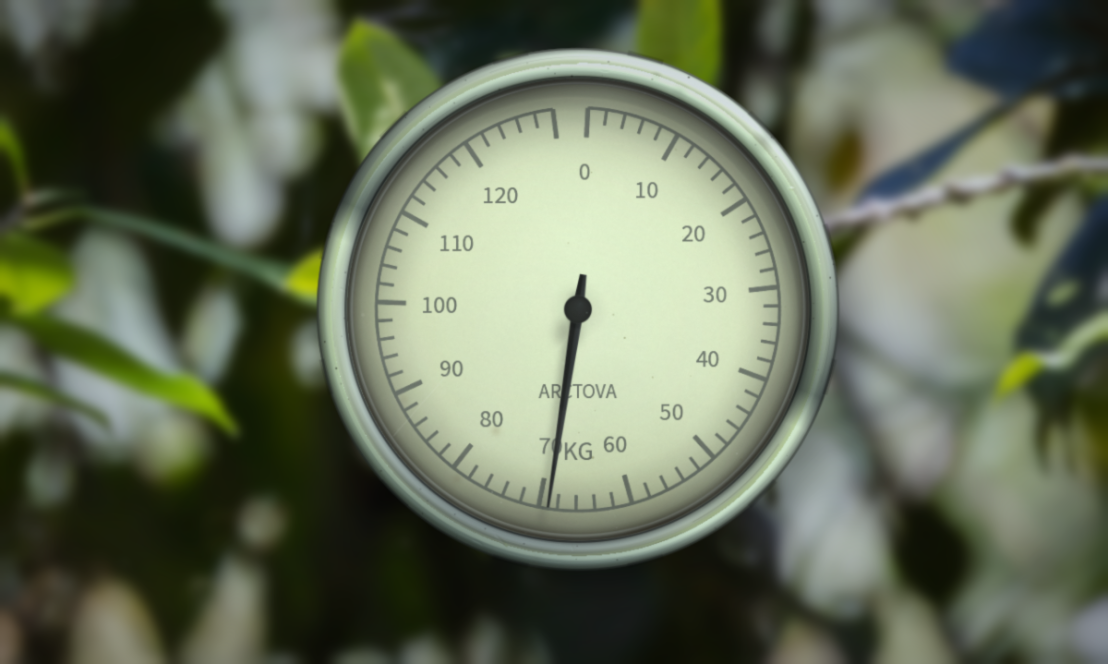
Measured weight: 69 (kg)
